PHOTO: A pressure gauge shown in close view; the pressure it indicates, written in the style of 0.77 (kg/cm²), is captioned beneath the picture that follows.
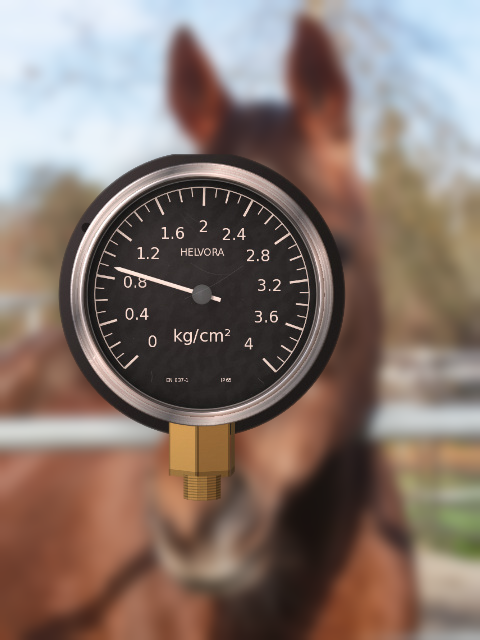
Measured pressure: 0.9 (kg/cm²)
